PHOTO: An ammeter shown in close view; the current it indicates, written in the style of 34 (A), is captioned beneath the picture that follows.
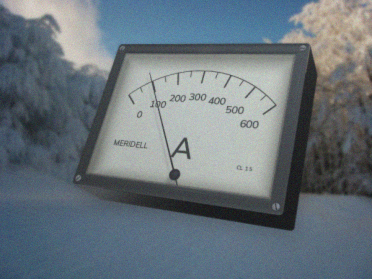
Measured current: 100 (A)
